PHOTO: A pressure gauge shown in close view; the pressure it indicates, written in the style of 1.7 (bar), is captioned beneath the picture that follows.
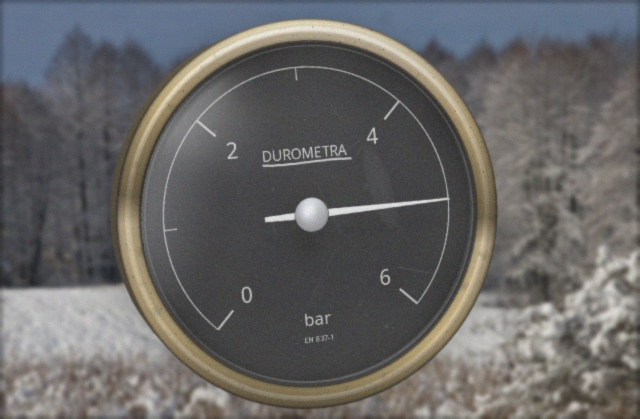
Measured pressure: 5 (bar)
